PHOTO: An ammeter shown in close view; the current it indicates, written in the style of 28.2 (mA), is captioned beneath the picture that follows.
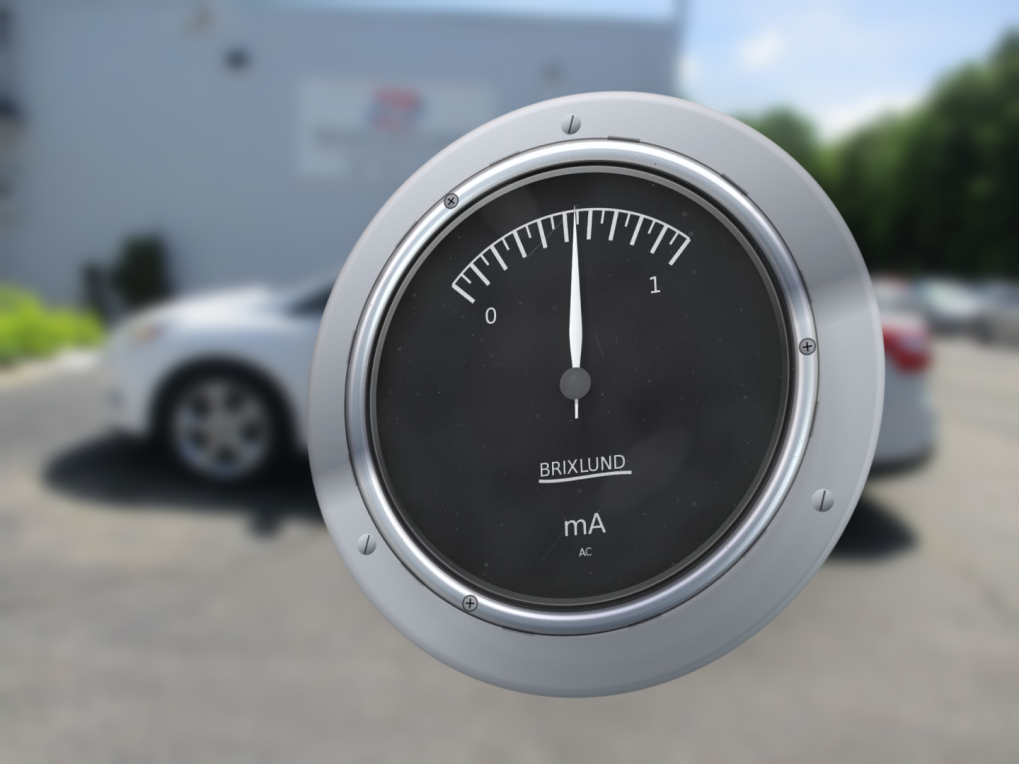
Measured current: 0.55 (mA)
